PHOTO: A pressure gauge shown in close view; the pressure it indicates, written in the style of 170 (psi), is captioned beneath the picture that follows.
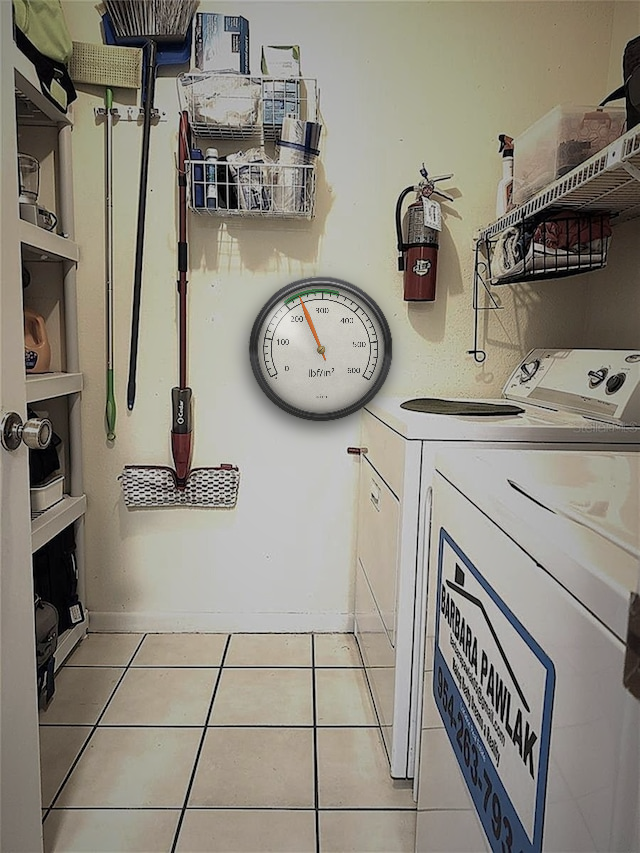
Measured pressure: 240 (psi)
